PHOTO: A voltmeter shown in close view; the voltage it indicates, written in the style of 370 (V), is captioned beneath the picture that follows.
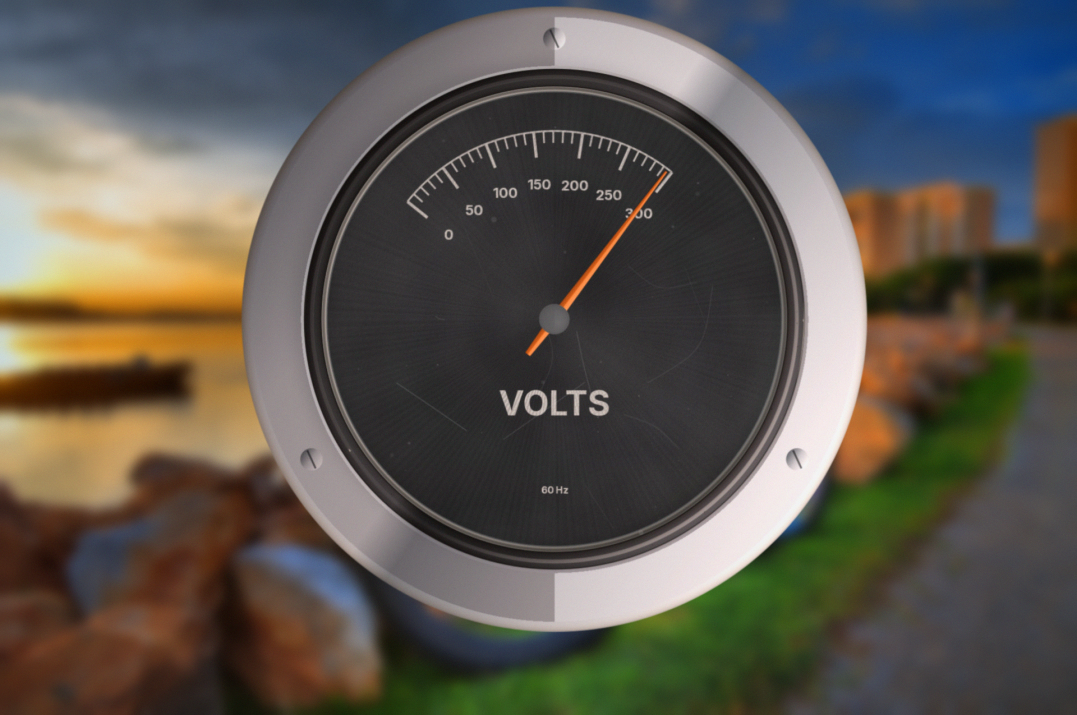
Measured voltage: 295 (V)
